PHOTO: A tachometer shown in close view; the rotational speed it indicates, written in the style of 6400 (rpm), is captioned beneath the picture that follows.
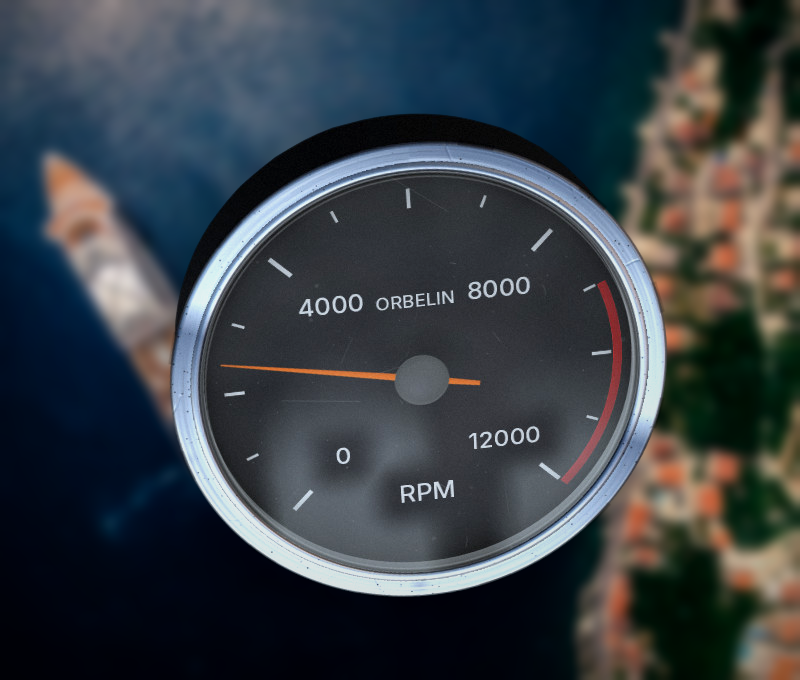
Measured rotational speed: 2500 (rpm)
